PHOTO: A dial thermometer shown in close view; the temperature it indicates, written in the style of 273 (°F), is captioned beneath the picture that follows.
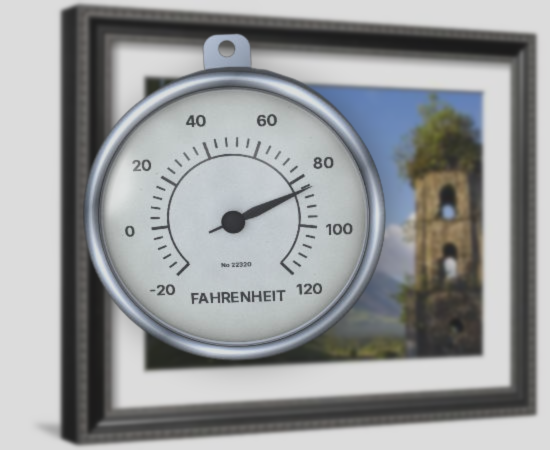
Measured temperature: 84 (°F)
